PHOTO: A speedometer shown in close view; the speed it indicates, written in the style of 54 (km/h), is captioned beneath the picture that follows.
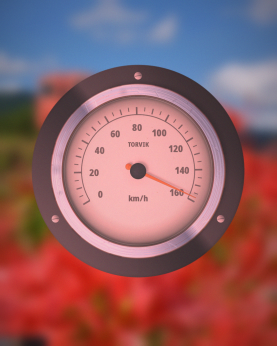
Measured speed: 157.5 (km/h)
